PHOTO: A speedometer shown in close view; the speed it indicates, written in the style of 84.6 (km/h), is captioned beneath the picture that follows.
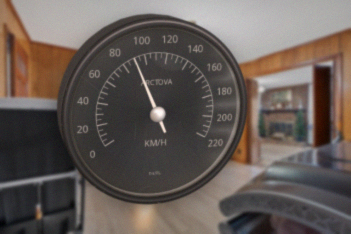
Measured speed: 90 (km/h)
